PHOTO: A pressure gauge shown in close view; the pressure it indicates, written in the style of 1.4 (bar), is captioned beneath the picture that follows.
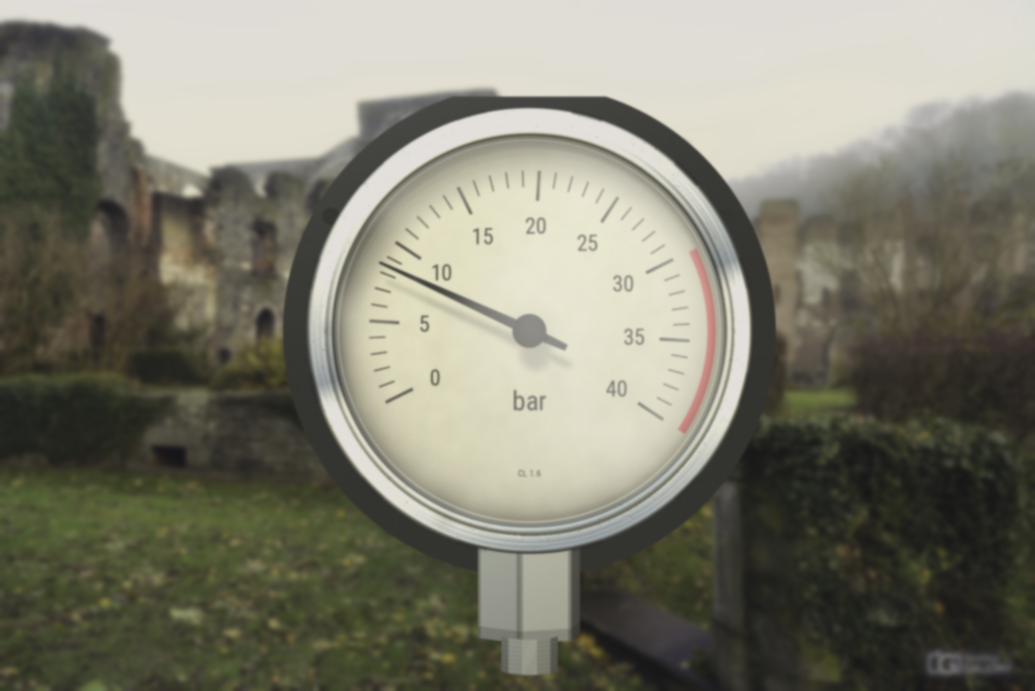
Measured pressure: 8.5 (bar)
